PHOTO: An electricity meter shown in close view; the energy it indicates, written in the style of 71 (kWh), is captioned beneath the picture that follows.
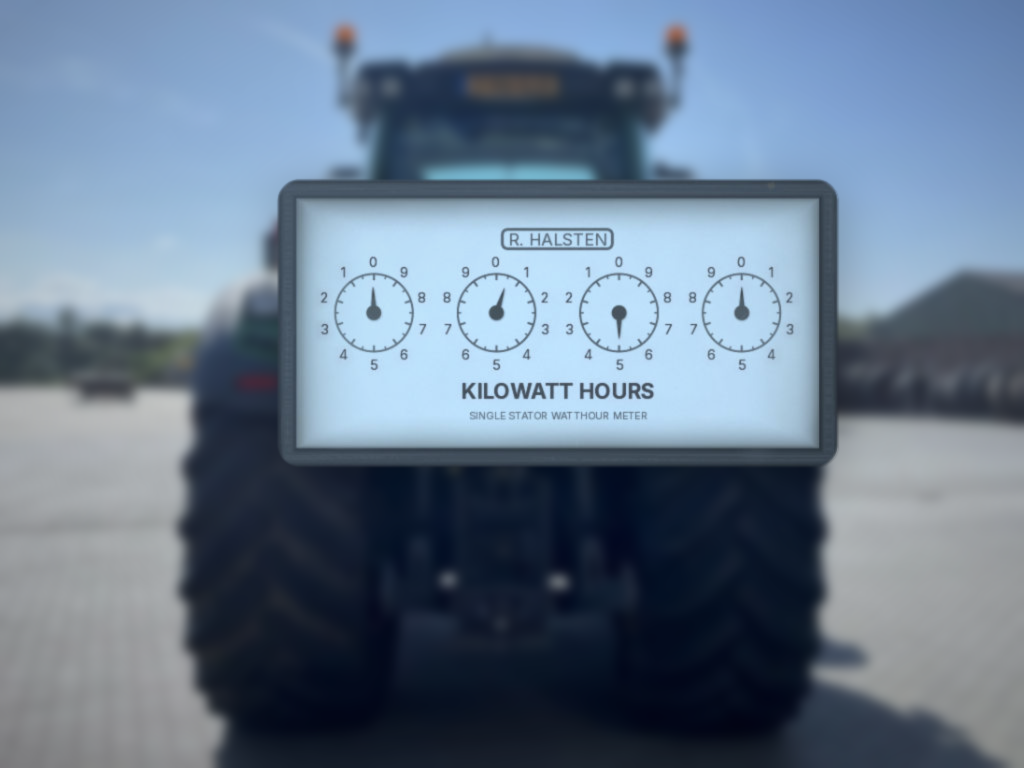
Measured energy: 50 (kWh)
